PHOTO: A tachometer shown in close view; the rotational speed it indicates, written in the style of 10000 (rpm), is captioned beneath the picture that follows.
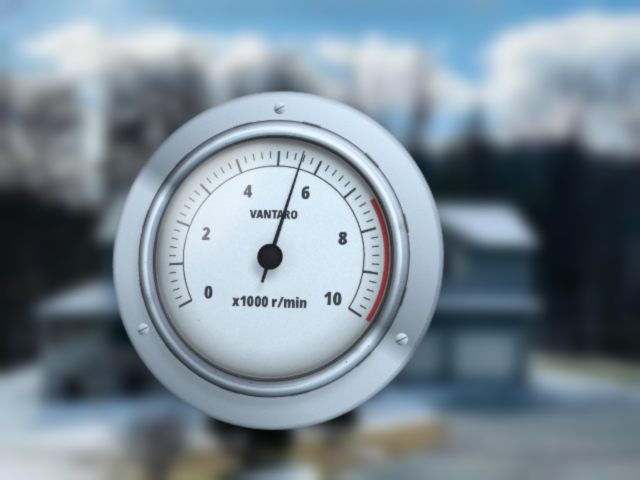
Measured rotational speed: 5600 (rpm)
